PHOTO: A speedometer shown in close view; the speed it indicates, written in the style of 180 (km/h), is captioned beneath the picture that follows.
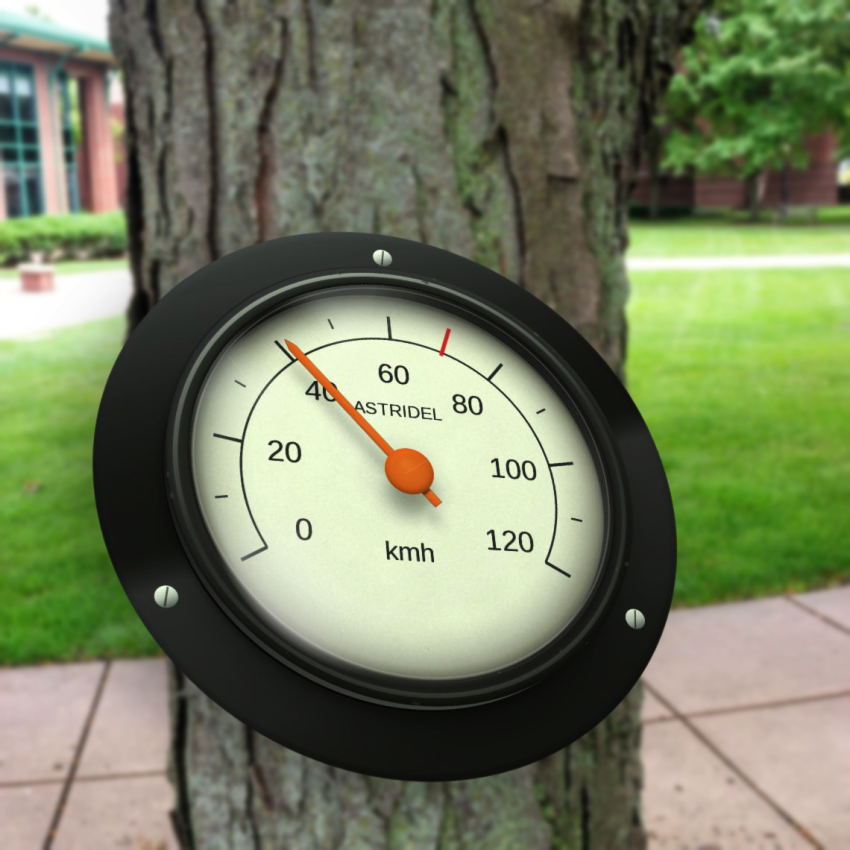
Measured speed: 40 (km/h)
